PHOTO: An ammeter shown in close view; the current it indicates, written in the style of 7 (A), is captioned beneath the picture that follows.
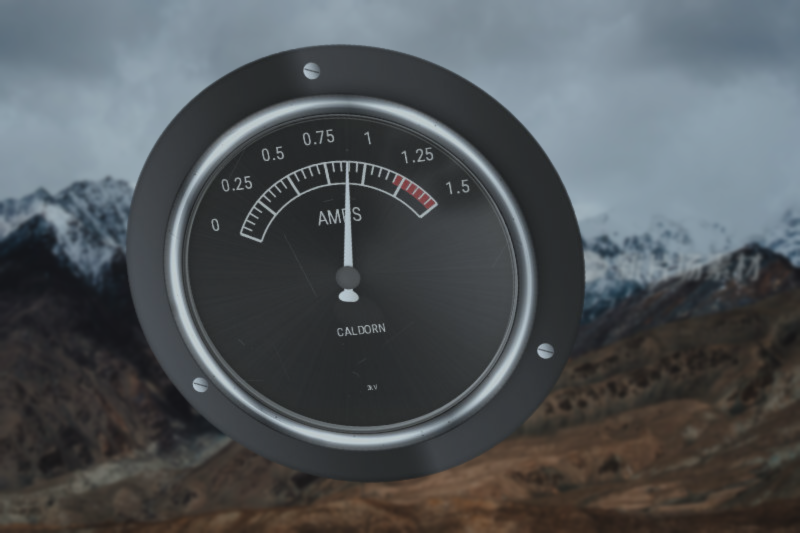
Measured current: 0.9 (A)
